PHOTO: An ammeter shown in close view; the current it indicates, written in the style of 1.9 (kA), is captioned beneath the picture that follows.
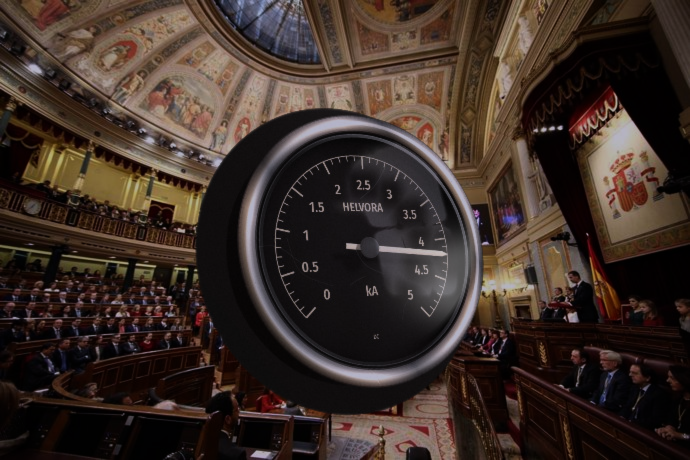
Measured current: 4.2 (kA)
